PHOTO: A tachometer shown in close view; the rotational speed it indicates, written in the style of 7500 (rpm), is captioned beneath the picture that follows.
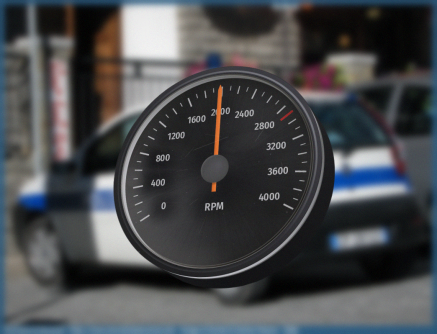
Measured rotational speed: 2000 (rpm)
